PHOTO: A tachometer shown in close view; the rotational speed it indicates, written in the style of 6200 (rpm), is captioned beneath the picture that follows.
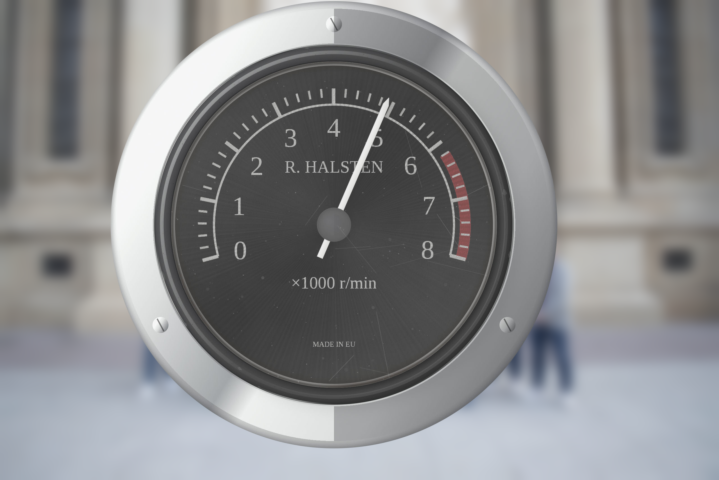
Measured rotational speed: 4900 (rpm)
